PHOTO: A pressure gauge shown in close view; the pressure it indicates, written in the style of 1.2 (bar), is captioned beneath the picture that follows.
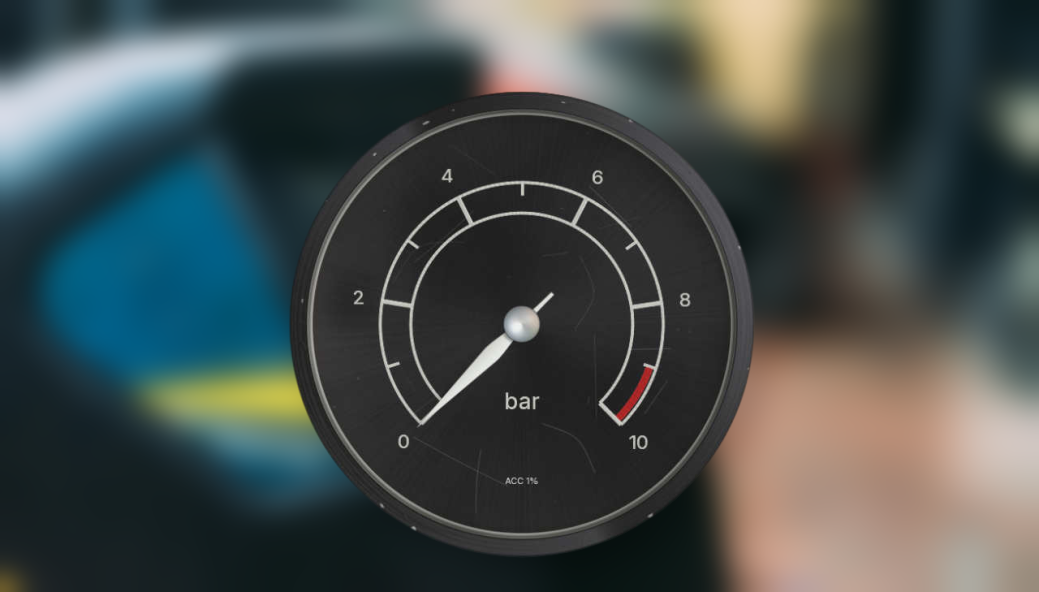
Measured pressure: 0 (bar)
